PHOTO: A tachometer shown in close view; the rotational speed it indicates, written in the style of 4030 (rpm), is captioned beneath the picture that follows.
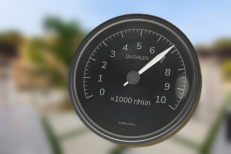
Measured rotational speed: 6800 (rpm)
